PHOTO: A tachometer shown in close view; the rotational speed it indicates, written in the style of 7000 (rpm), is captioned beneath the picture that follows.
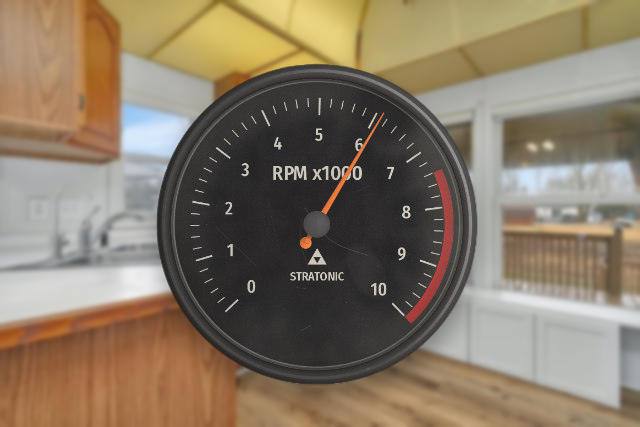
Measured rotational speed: 6100 (rpm)
